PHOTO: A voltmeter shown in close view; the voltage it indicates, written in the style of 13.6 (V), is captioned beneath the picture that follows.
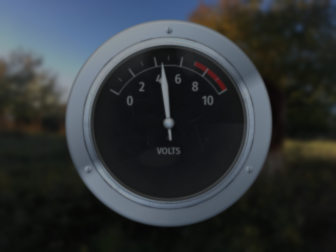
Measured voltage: 4.5 (V)
